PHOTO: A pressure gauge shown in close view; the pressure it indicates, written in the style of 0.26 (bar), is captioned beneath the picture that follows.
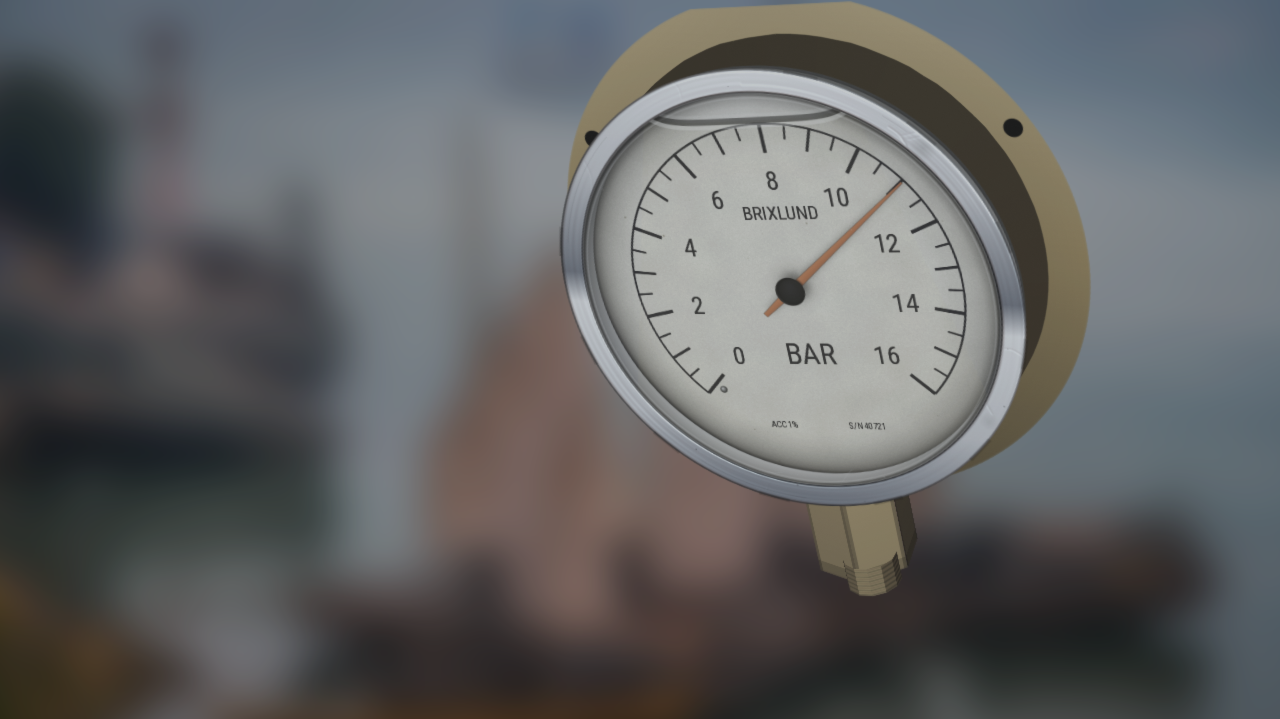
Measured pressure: 11 (bar)
